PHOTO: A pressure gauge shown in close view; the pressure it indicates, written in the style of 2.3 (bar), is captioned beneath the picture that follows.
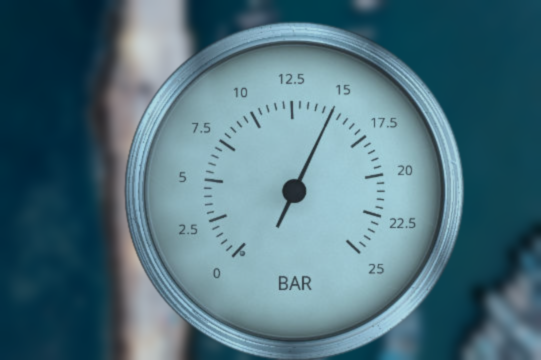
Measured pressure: 15 (bar)
